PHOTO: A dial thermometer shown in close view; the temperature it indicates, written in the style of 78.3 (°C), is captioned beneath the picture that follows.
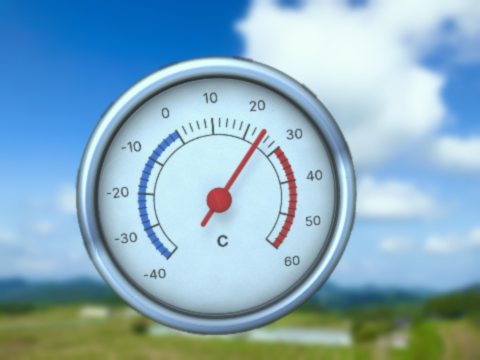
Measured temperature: 24 (°C)
